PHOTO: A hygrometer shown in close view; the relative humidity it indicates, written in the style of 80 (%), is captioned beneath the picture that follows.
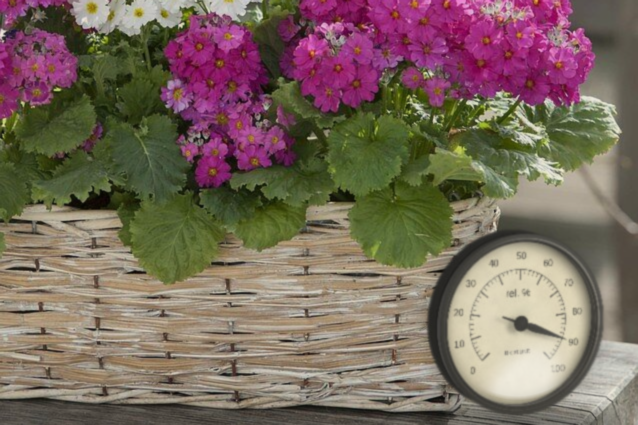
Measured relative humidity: 90 (%)
